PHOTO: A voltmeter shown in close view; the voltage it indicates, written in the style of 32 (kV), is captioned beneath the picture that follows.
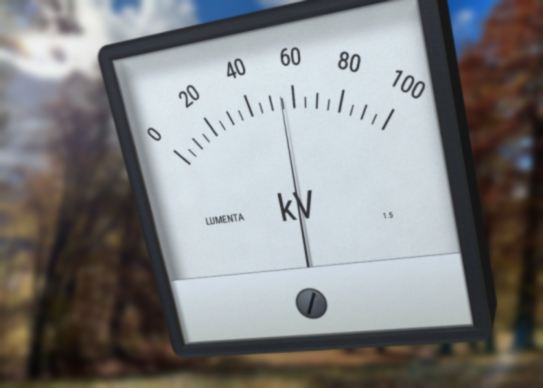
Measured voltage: 55 (kV)
